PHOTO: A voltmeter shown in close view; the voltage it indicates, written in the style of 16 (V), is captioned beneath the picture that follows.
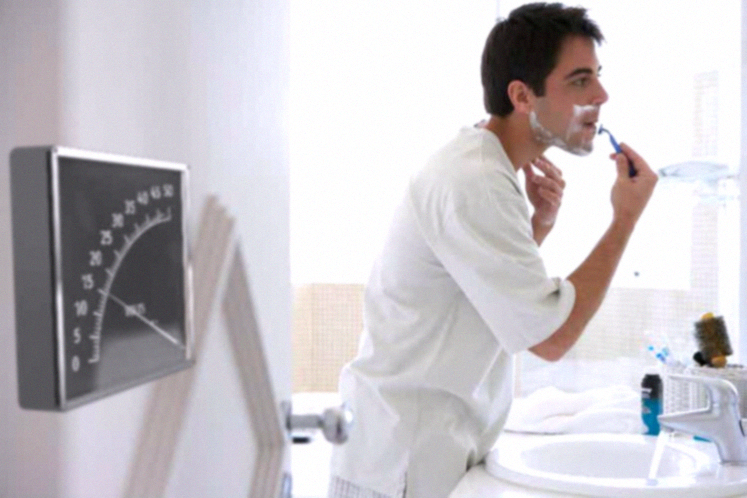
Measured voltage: 15 (V)
